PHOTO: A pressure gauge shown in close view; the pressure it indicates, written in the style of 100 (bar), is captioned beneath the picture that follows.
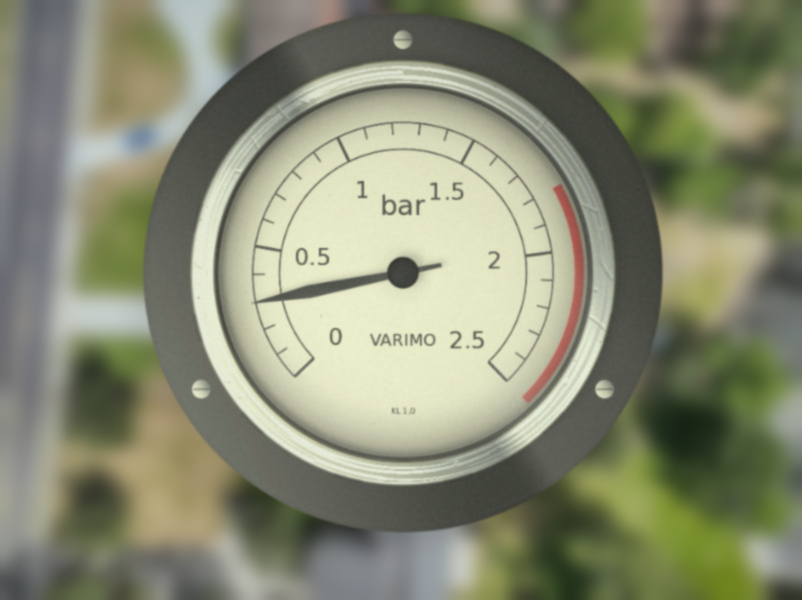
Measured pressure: 0.3 (bar)
